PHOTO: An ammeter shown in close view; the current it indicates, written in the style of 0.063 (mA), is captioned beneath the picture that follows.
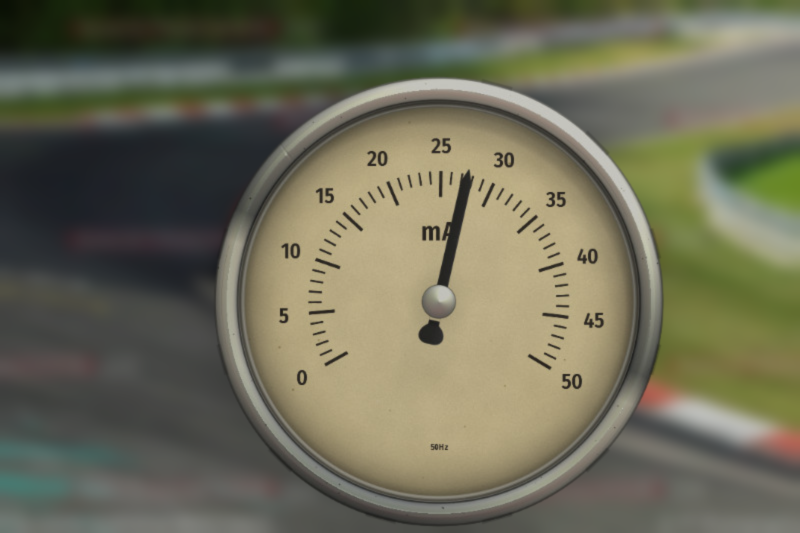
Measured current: 27.5 (mA)
